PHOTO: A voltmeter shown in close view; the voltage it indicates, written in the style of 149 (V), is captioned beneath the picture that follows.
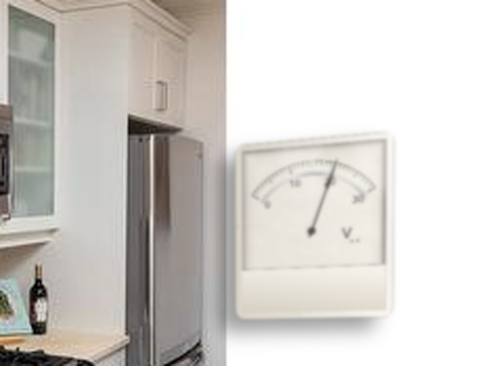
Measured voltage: 20 (V)
